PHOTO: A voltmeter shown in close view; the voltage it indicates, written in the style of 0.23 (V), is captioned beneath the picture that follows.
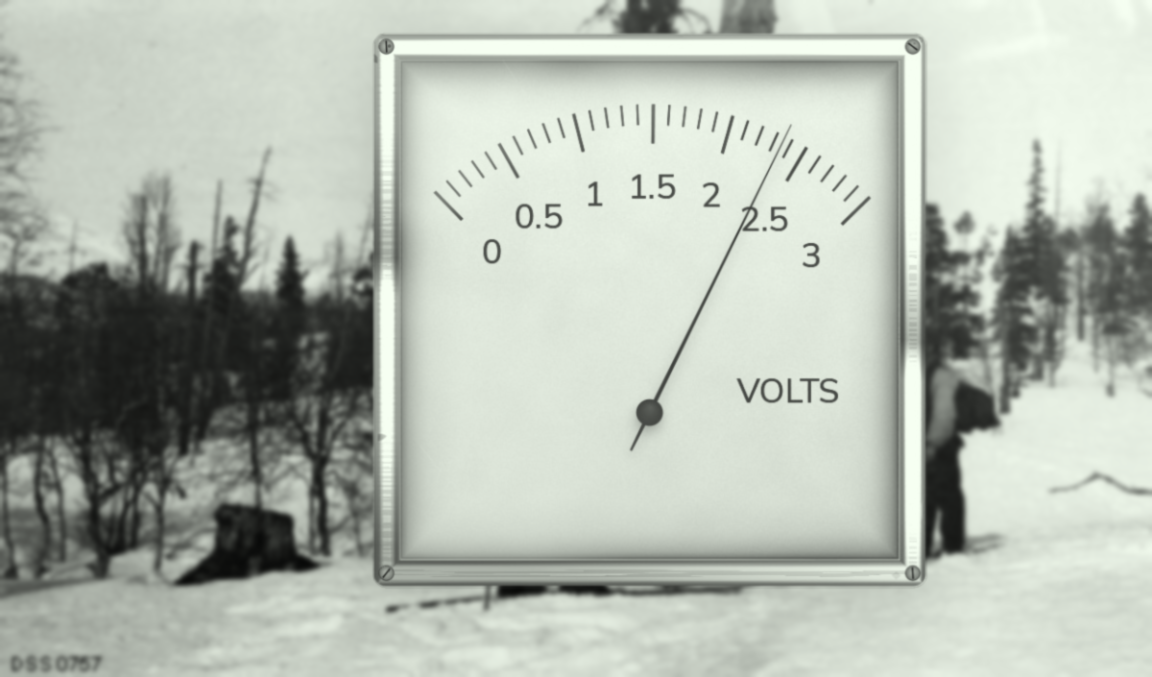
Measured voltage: 2.35 (V)
